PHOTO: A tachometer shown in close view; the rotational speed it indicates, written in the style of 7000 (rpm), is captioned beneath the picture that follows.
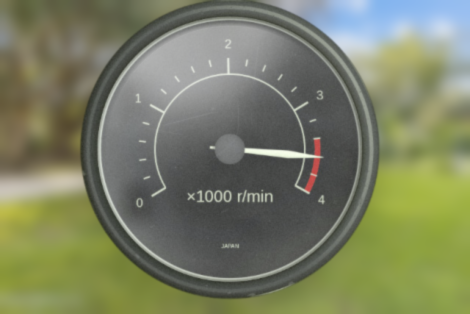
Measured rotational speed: 3600 (rpm)
